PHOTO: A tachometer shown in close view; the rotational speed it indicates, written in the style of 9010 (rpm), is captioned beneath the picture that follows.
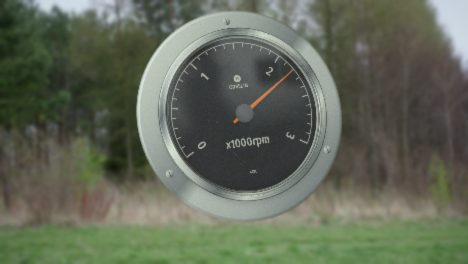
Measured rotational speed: 2200 (rpm)
